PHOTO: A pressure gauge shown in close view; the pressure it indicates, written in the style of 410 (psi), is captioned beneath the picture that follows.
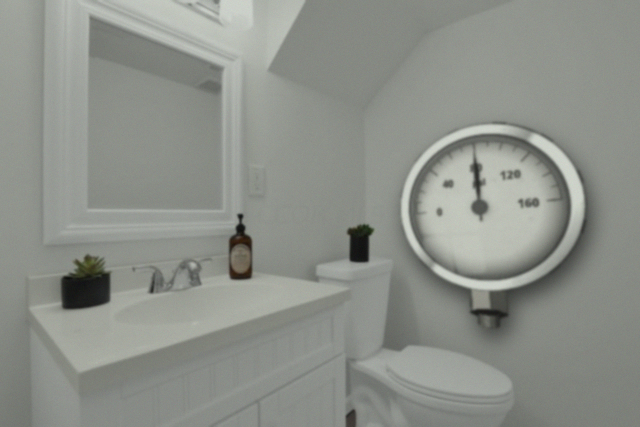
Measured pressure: 80 (psi)
